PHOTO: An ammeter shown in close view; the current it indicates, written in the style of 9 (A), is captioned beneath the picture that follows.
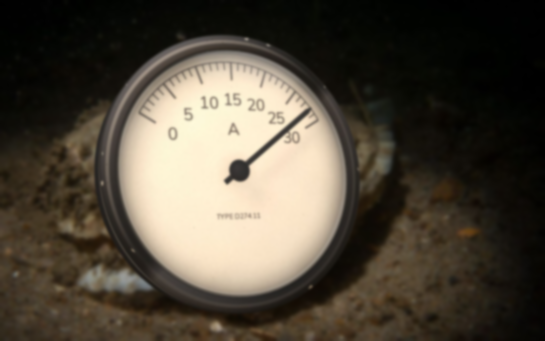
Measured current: 28 (A)
